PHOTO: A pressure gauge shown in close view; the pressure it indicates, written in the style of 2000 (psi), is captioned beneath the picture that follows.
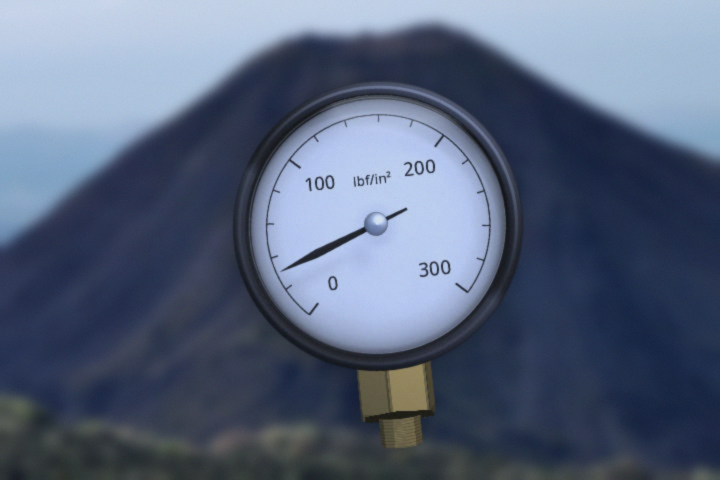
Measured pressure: 30 (psi)
